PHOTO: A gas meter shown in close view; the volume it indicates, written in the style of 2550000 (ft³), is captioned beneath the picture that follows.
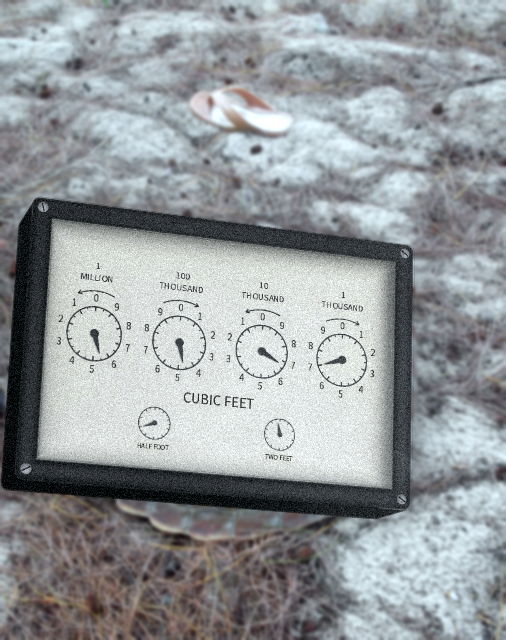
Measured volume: 546700 (ft³)
